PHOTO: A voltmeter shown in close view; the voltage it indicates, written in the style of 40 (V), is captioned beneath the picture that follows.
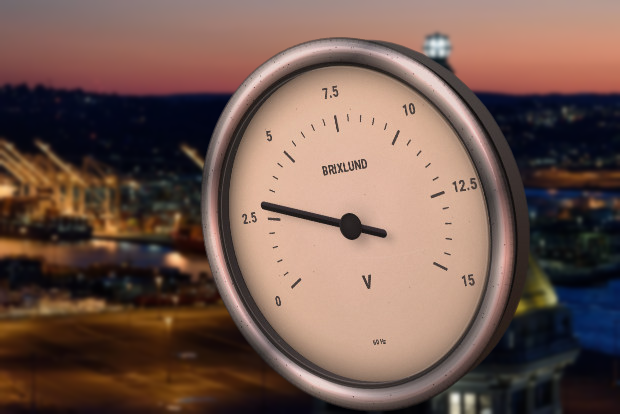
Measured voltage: 3 (V)
